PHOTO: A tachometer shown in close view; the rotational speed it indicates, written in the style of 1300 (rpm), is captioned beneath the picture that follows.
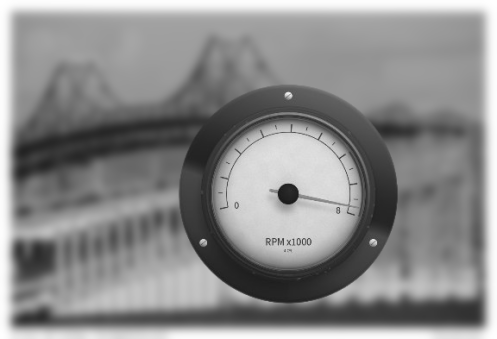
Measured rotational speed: 7750 (rpm)
